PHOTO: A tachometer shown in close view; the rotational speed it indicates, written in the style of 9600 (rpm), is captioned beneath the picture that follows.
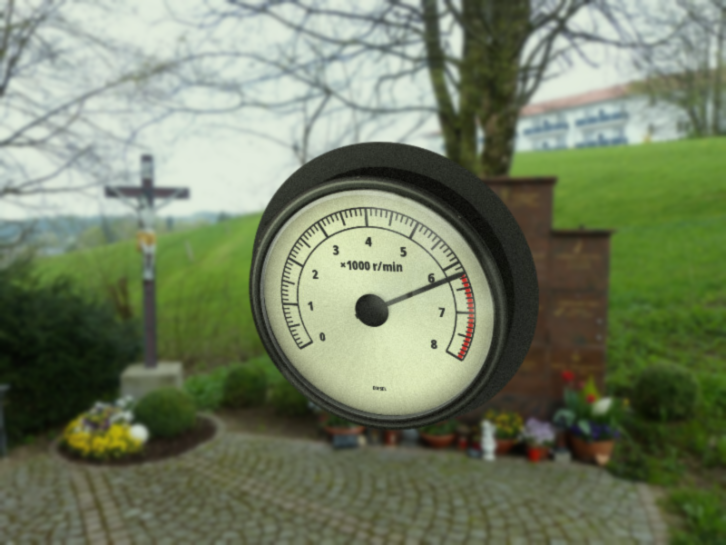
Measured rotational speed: 6200 (rpm)
